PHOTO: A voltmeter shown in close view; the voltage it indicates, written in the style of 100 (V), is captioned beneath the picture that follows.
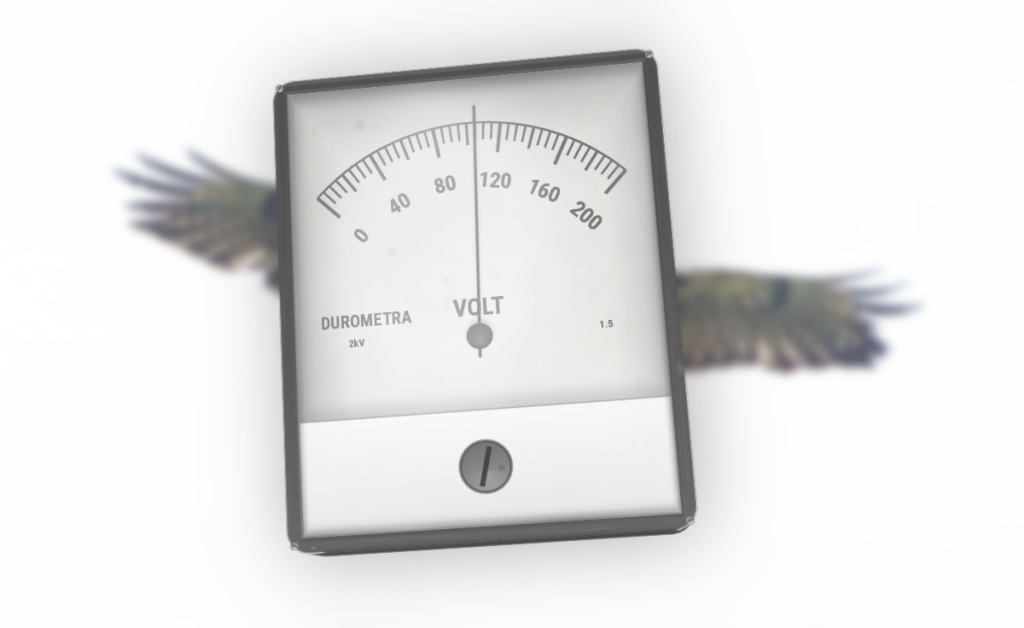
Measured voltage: 105 (V)
